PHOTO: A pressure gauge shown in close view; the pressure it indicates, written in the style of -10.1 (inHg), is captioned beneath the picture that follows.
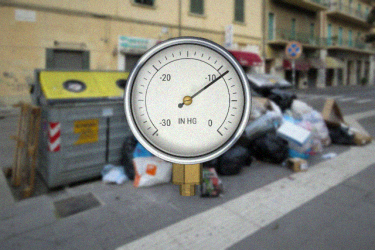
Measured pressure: -9 (inHg)
